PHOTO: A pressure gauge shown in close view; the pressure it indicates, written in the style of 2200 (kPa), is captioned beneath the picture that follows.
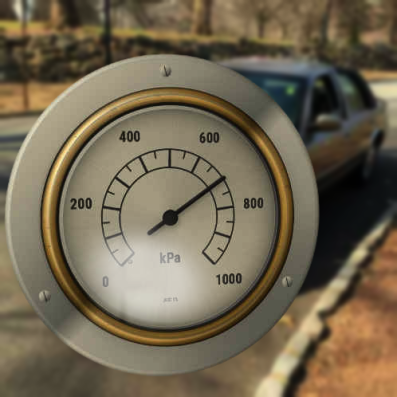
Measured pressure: 700 (kPa)
